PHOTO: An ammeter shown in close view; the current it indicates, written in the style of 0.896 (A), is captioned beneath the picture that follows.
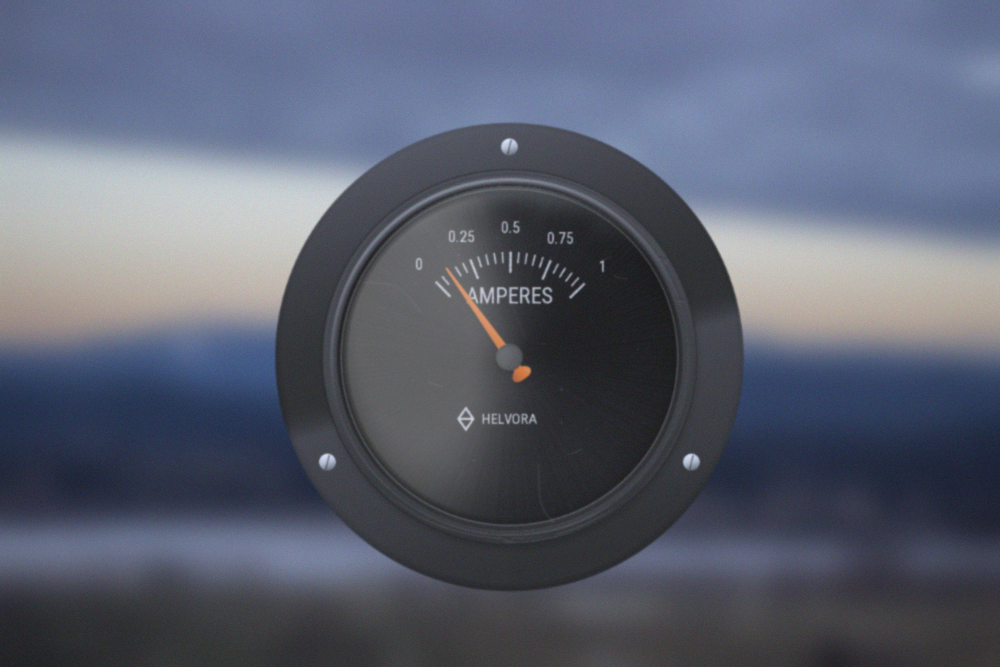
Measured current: 0.1 (A)
